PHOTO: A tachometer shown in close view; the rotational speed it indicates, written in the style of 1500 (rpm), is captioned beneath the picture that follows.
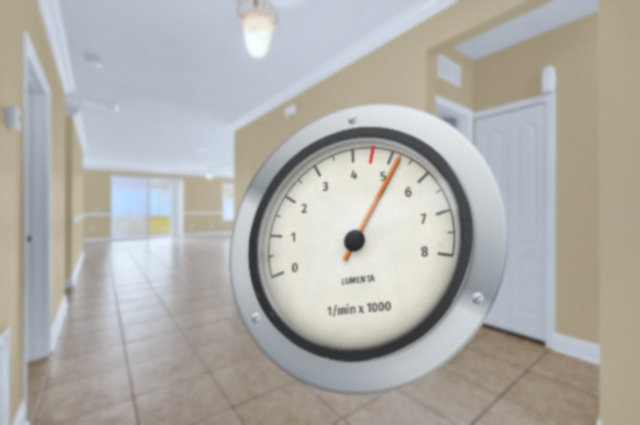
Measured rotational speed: 5250 (rpm)
